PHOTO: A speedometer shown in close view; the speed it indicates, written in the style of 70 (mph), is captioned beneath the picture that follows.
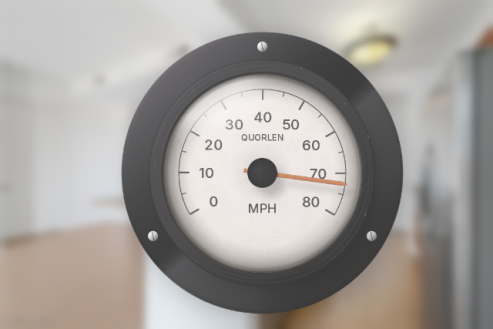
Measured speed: 72.5 (mph)
